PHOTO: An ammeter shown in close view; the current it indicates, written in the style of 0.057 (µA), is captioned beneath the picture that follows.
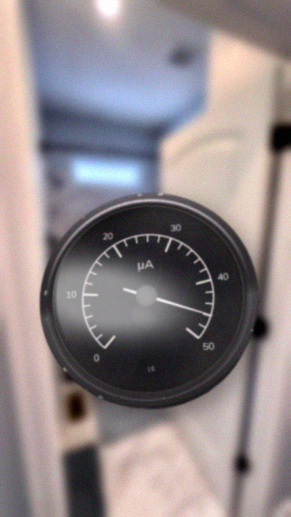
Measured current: 46 (µA)
